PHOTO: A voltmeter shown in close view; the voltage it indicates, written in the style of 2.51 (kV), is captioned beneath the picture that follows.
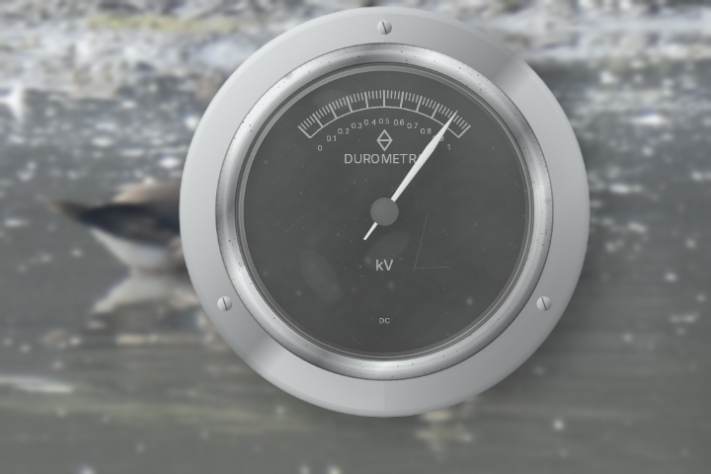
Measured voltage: 0.9 (kV)
